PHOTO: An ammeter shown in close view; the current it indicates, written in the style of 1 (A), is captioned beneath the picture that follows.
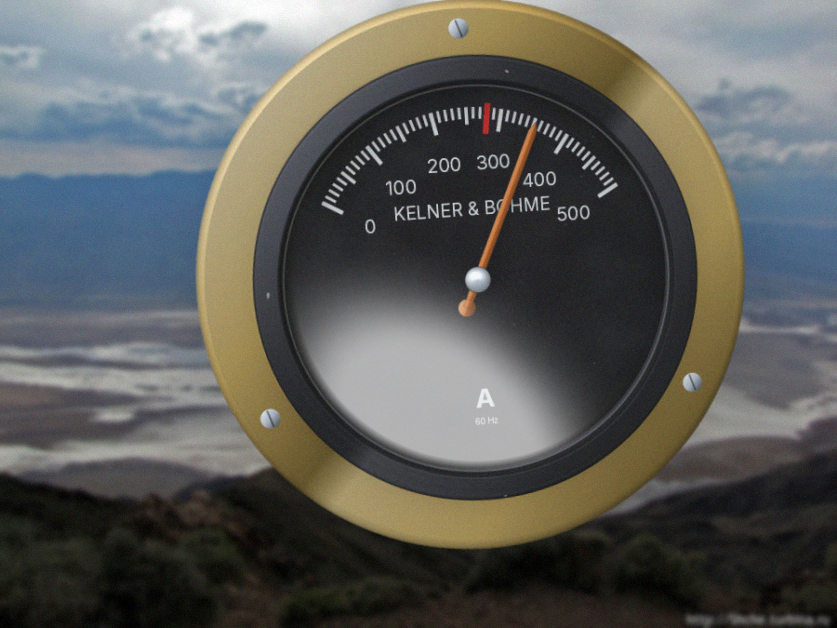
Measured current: 350 (A)
